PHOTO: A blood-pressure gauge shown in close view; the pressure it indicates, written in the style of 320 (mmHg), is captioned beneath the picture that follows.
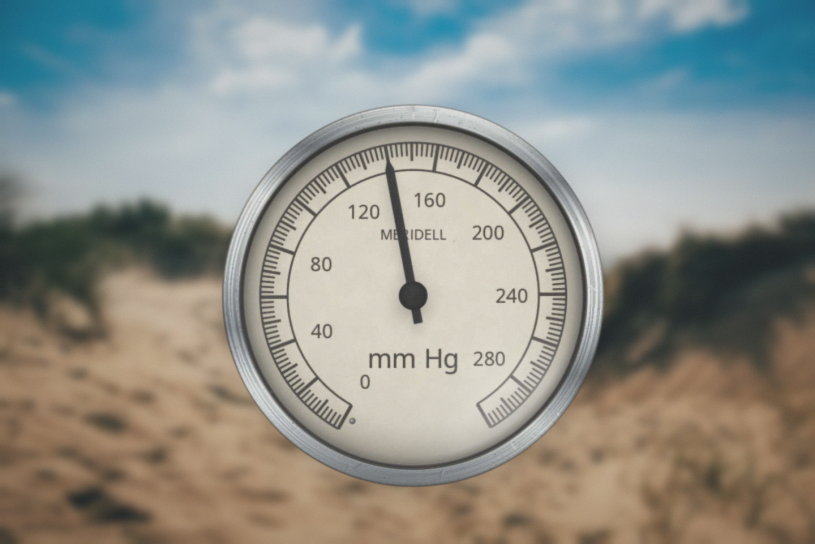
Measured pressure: 140 (mmHg)
